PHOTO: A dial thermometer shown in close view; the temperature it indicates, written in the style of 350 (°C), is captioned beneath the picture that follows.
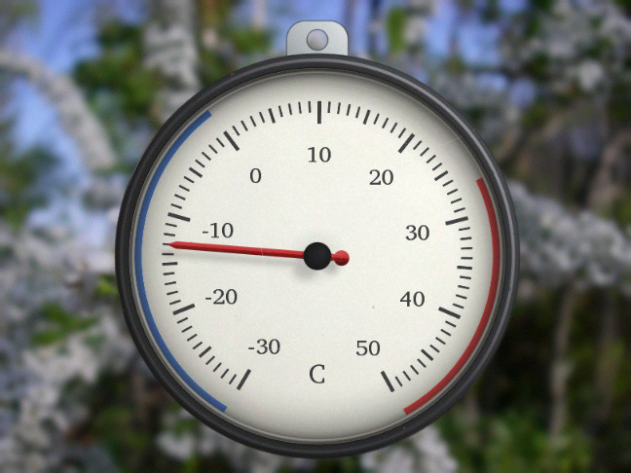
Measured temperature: -13 (°C)
